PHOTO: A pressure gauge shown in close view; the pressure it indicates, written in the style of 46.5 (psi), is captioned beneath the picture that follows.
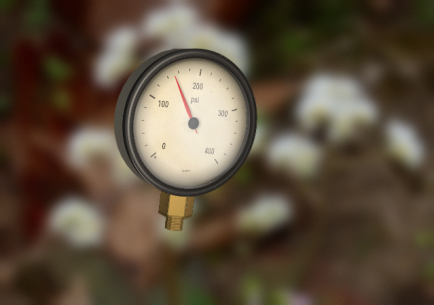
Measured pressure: 150 (psi)
